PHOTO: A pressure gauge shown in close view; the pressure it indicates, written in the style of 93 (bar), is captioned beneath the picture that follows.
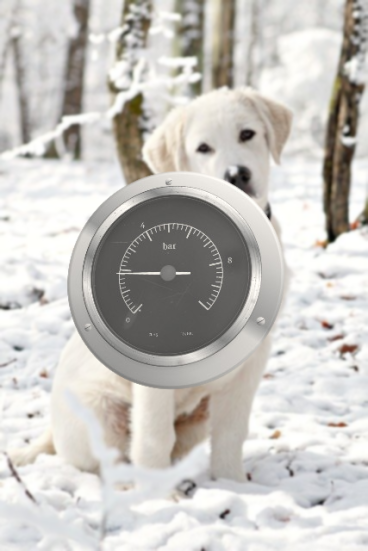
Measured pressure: 1.8 (bar)
